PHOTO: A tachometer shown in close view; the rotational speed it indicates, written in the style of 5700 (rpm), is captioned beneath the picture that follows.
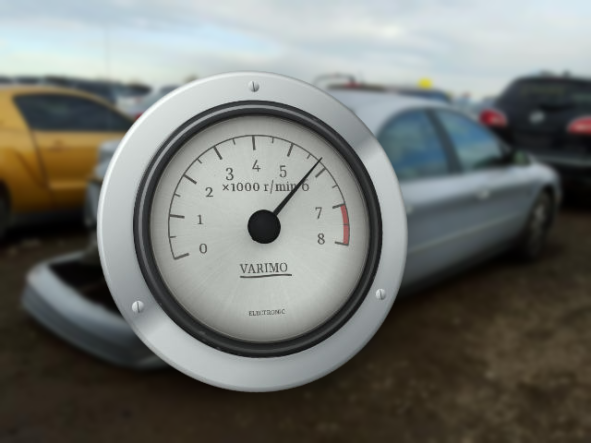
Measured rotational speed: 5750 (rpm)
